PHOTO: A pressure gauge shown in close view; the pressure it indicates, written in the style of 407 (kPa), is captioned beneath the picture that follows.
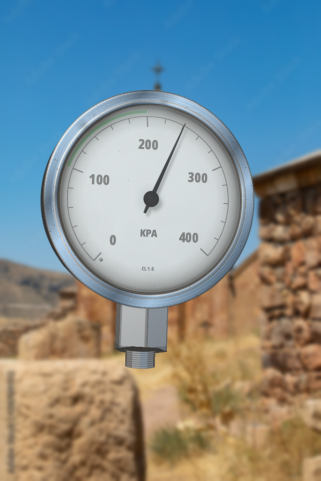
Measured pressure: 240 (kPa)
